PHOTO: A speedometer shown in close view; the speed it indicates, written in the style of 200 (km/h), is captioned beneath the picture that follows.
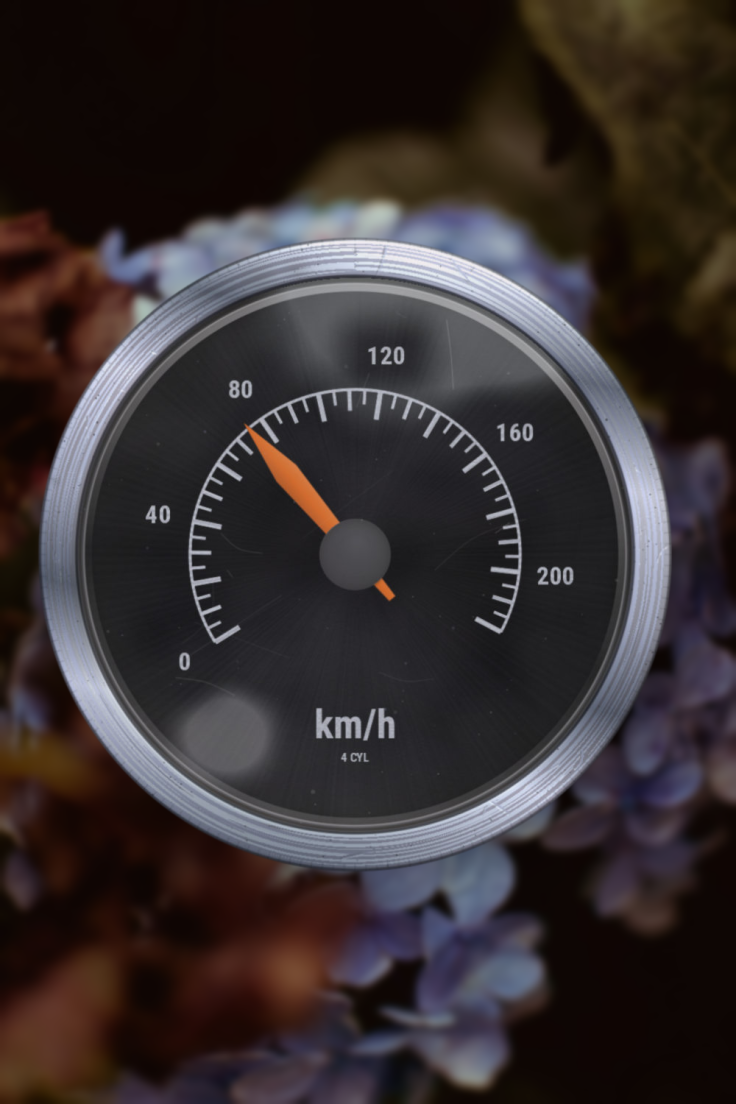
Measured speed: 75 (km/h)
